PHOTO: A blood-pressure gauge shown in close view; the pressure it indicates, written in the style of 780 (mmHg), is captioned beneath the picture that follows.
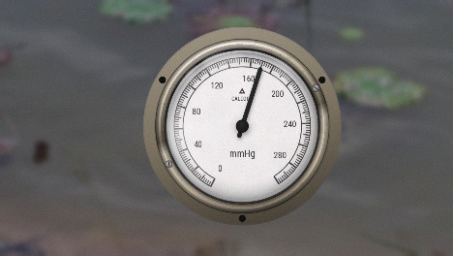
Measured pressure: 170 (mmHg)
